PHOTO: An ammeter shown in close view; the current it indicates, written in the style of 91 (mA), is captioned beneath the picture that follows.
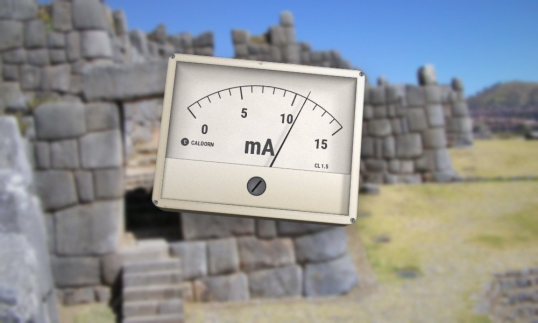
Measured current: 11 (mA)
